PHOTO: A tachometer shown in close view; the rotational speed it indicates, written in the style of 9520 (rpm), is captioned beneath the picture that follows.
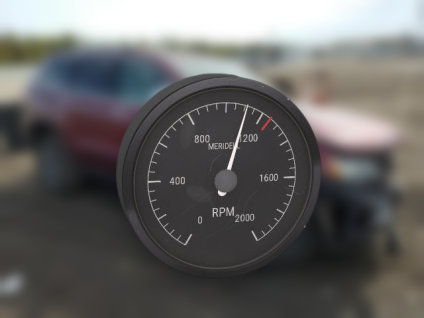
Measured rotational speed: 1100 (rpm)
